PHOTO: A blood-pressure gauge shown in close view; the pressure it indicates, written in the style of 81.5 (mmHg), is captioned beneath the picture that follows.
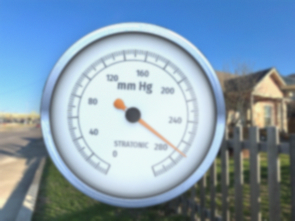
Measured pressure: 270 (mmHg)
